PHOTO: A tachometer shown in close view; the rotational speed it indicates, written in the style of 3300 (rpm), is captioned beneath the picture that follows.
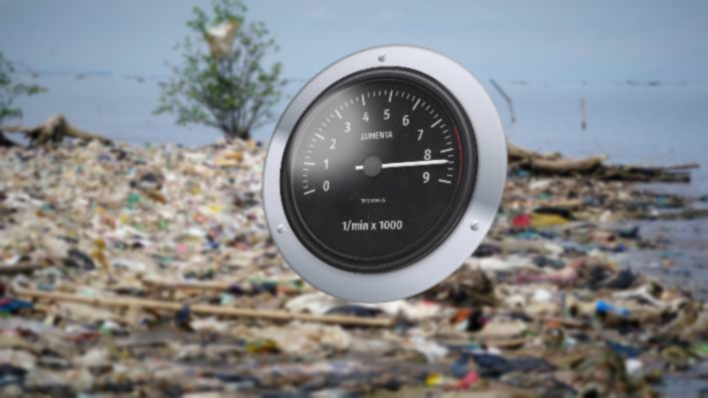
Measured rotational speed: 8400 (rpm)
